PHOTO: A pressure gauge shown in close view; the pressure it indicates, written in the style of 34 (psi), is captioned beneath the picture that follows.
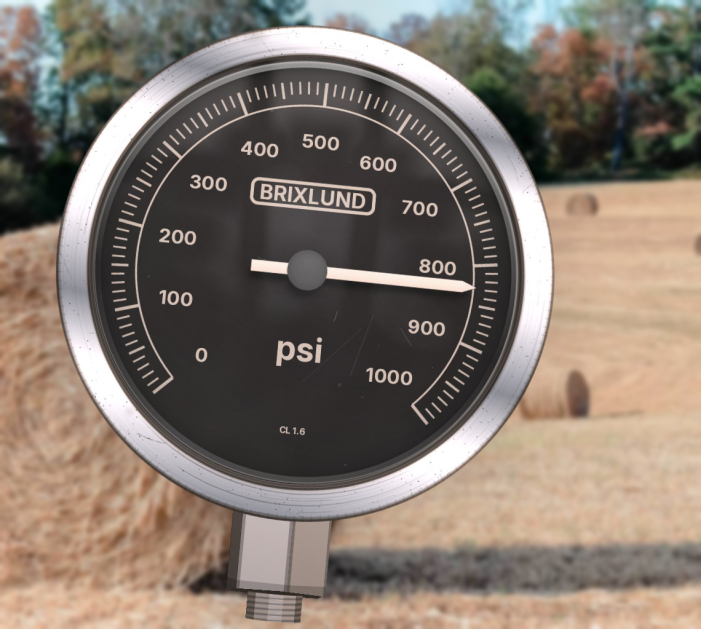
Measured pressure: 830 (psi)
